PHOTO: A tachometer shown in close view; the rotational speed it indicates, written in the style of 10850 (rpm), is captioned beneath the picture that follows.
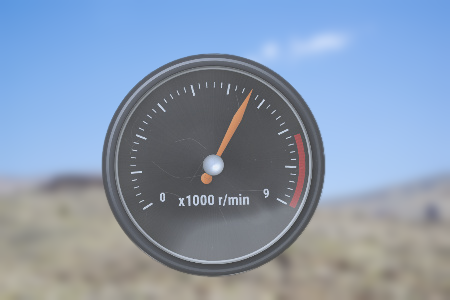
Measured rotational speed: 5600 (rpm)
